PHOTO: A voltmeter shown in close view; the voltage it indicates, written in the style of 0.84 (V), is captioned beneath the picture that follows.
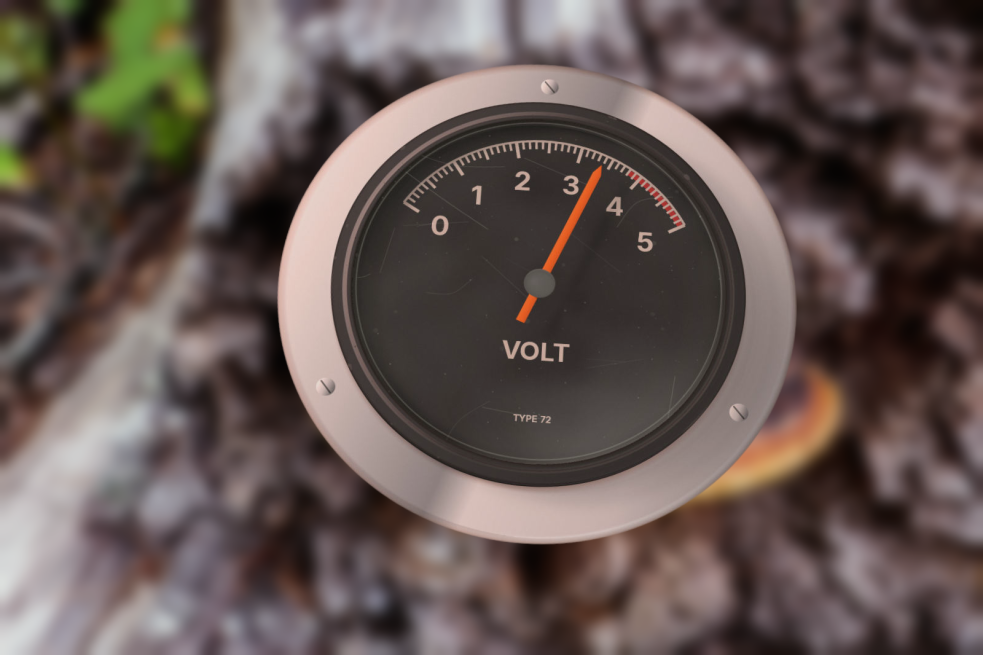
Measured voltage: 3.4 (V)
